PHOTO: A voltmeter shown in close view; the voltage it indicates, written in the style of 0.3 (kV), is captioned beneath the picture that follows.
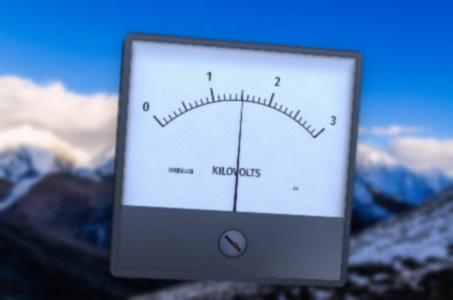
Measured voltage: 1.5 (kV)
